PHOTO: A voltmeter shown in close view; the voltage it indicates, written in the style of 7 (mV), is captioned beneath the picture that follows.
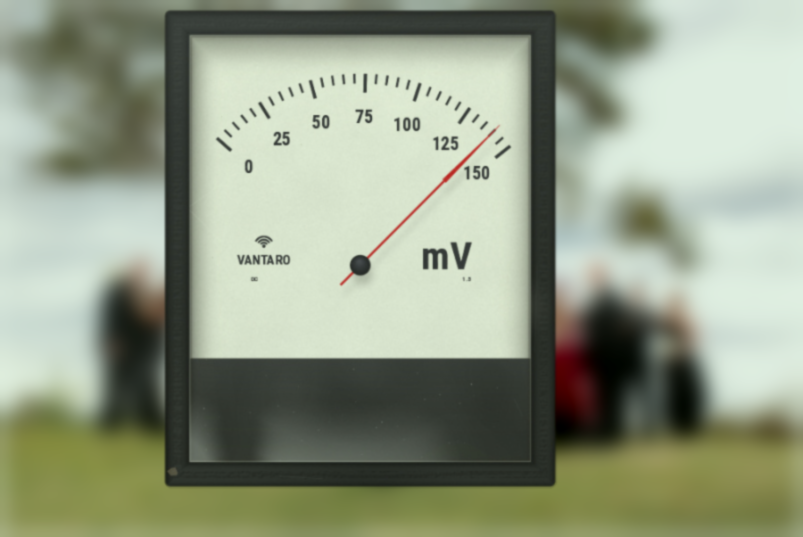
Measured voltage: 140 (mV)
